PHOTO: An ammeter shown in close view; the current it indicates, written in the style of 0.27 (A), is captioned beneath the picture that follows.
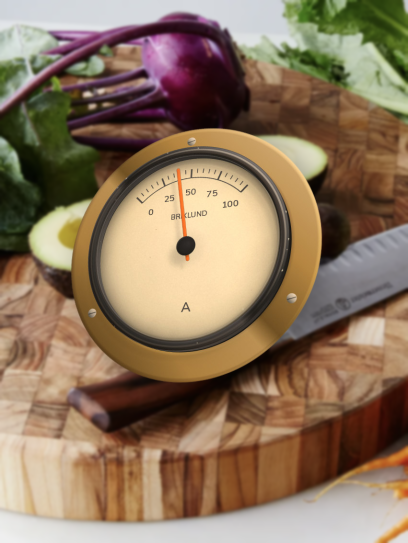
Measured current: 40 (A)
